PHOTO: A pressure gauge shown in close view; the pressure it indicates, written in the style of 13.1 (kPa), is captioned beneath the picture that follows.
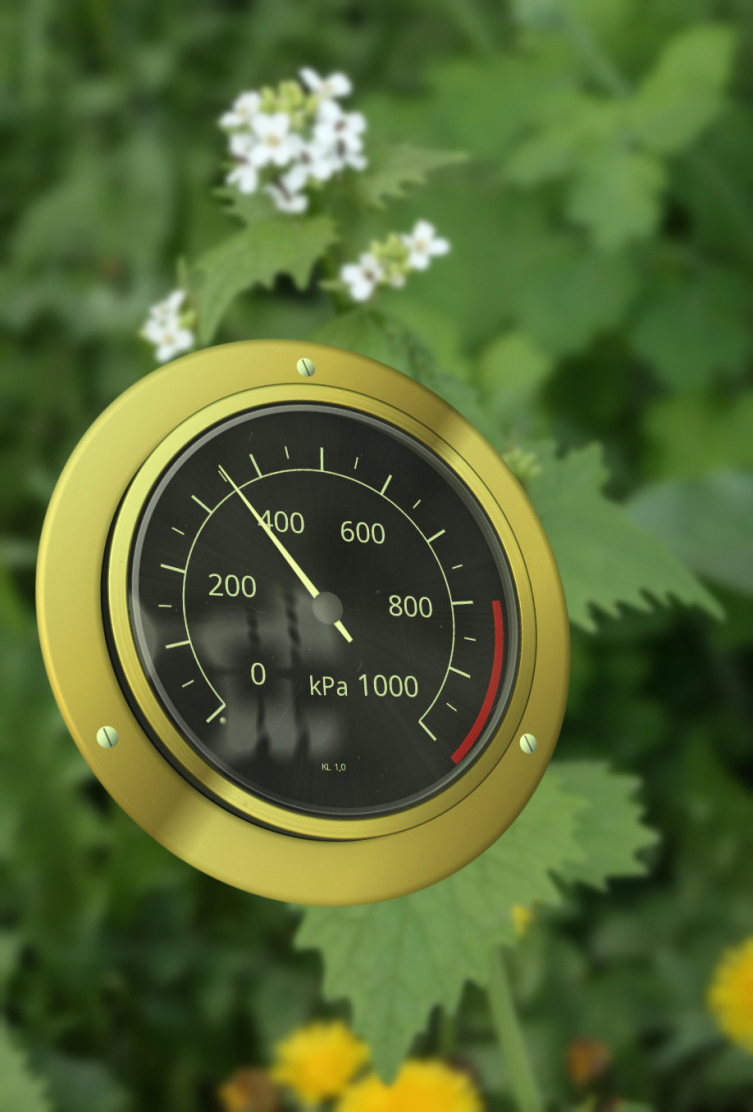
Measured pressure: 350 (kPa)
